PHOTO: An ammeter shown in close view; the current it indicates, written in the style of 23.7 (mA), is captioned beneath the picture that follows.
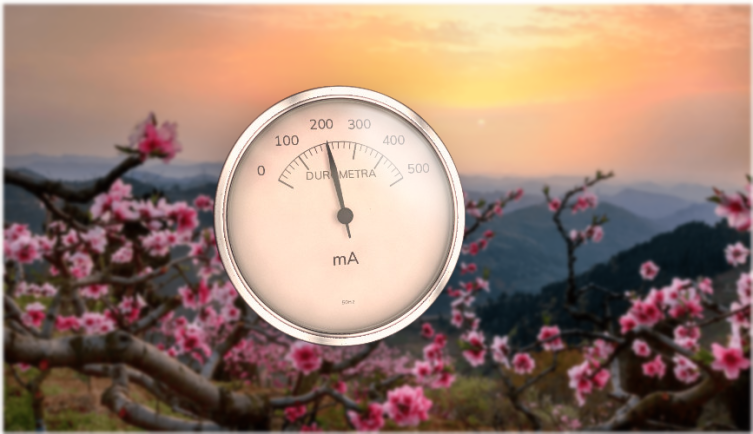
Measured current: 200 (mA)
